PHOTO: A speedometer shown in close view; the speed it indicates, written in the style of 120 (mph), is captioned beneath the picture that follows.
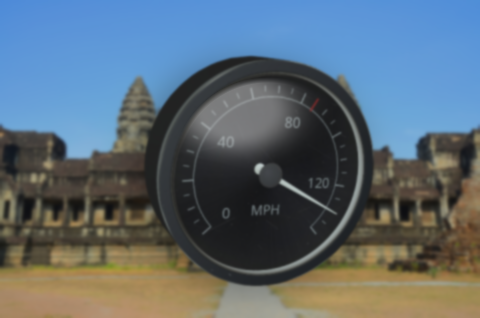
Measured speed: 130 (mph)
